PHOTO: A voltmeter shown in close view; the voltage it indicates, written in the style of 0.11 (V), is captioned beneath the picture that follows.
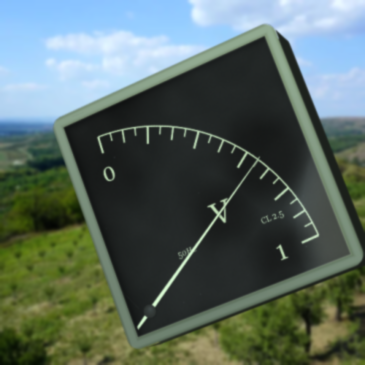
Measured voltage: 0.65 (V)
